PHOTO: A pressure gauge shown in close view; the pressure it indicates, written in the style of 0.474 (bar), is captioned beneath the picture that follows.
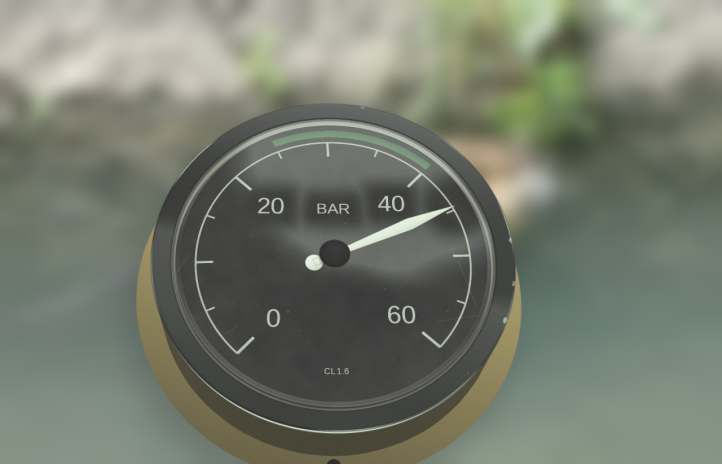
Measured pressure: 45 (bar)
